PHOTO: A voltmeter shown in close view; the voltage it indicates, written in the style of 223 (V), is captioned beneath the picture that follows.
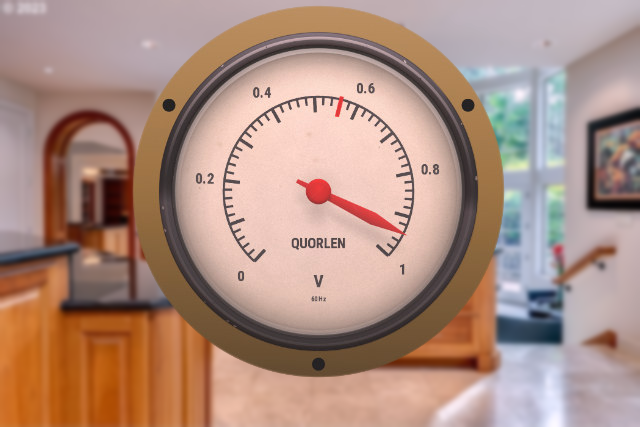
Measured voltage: 0.94 (V)
